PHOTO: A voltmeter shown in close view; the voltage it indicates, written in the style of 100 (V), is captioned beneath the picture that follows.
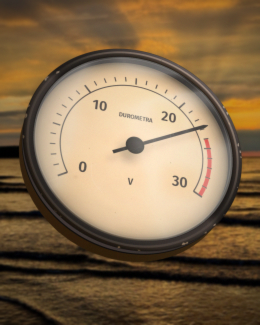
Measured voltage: 23 (V)
